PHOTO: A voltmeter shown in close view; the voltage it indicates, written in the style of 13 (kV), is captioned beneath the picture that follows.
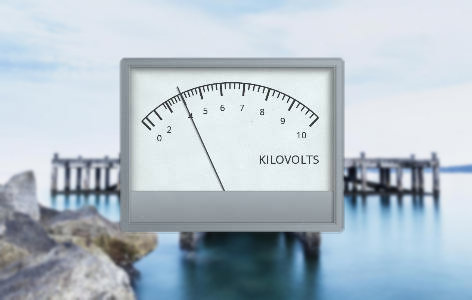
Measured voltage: 4 (kV)
